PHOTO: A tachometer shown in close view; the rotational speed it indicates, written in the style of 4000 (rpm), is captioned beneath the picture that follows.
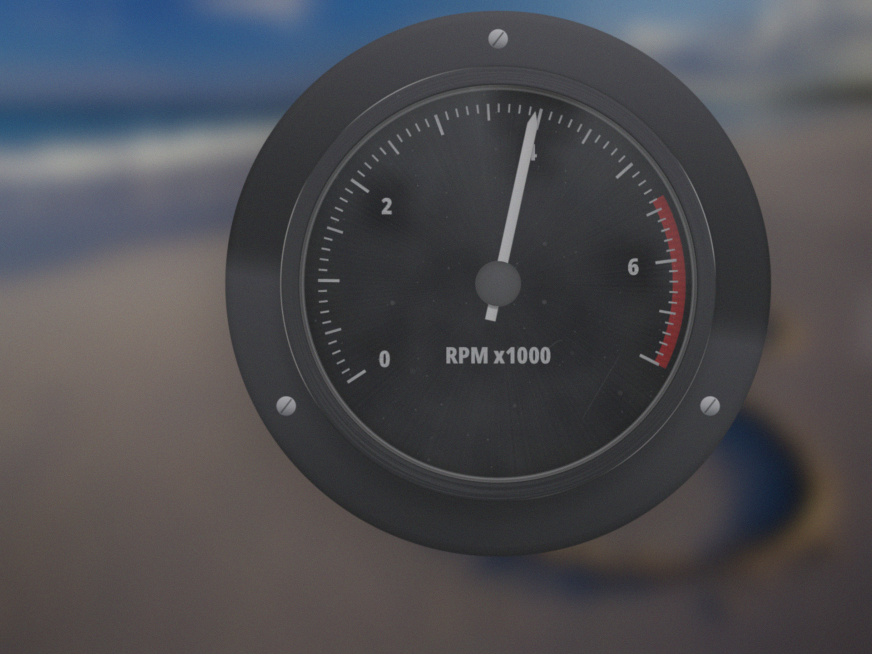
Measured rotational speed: 3950 (rpm)
